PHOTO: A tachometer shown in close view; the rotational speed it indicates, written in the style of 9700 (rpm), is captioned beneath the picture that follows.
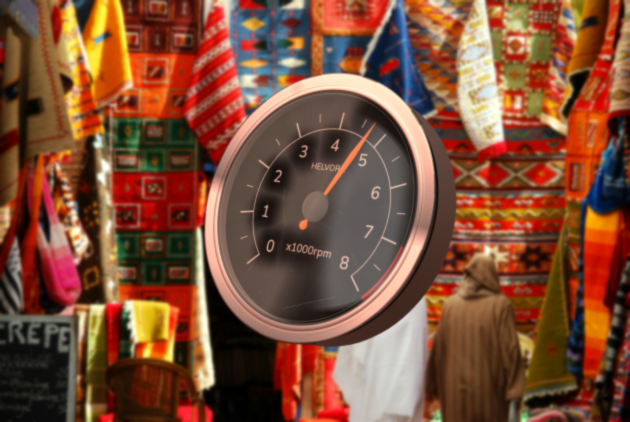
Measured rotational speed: 4750 (rpm)
